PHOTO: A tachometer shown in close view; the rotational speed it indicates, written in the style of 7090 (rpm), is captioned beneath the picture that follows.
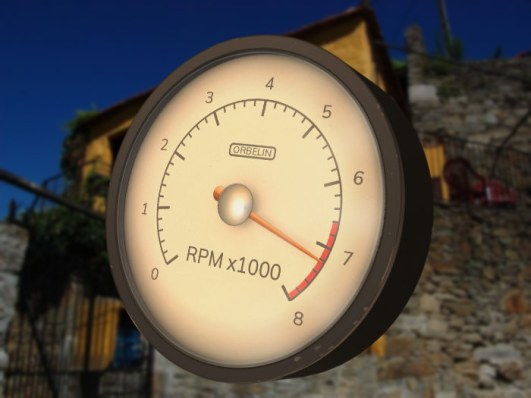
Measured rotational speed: 7200 (rpm)
